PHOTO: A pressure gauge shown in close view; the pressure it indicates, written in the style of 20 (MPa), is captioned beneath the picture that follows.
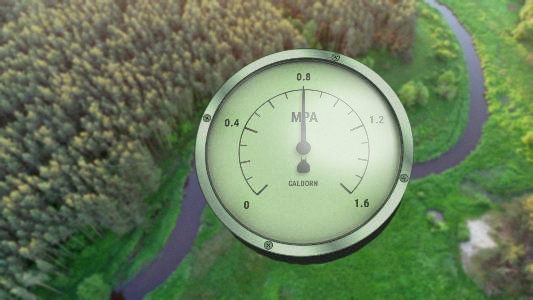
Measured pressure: 0.8 (MPa)
